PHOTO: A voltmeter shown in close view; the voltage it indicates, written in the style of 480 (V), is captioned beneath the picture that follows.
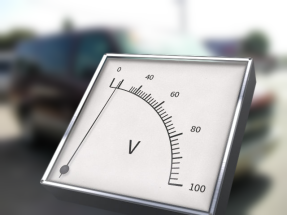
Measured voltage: 20 (V)
